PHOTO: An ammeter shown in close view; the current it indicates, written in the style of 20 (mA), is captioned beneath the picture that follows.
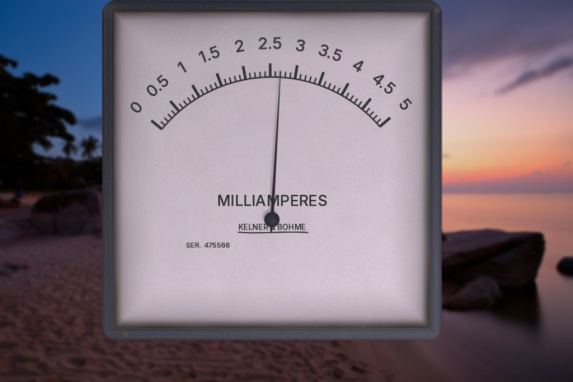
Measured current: 2.7 (mA)
